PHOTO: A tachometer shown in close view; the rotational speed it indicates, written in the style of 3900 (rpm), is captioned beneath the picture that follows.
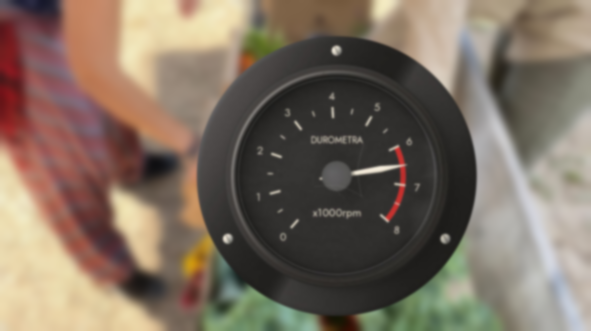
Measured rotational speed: 6500 (rpm)
